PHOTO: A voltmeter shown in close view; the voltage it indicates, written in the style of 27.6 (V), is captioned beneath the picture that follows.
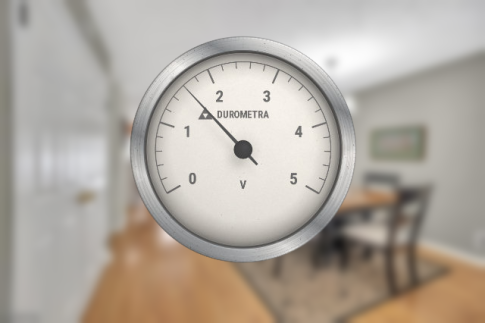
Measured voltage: 1.6 (V)
